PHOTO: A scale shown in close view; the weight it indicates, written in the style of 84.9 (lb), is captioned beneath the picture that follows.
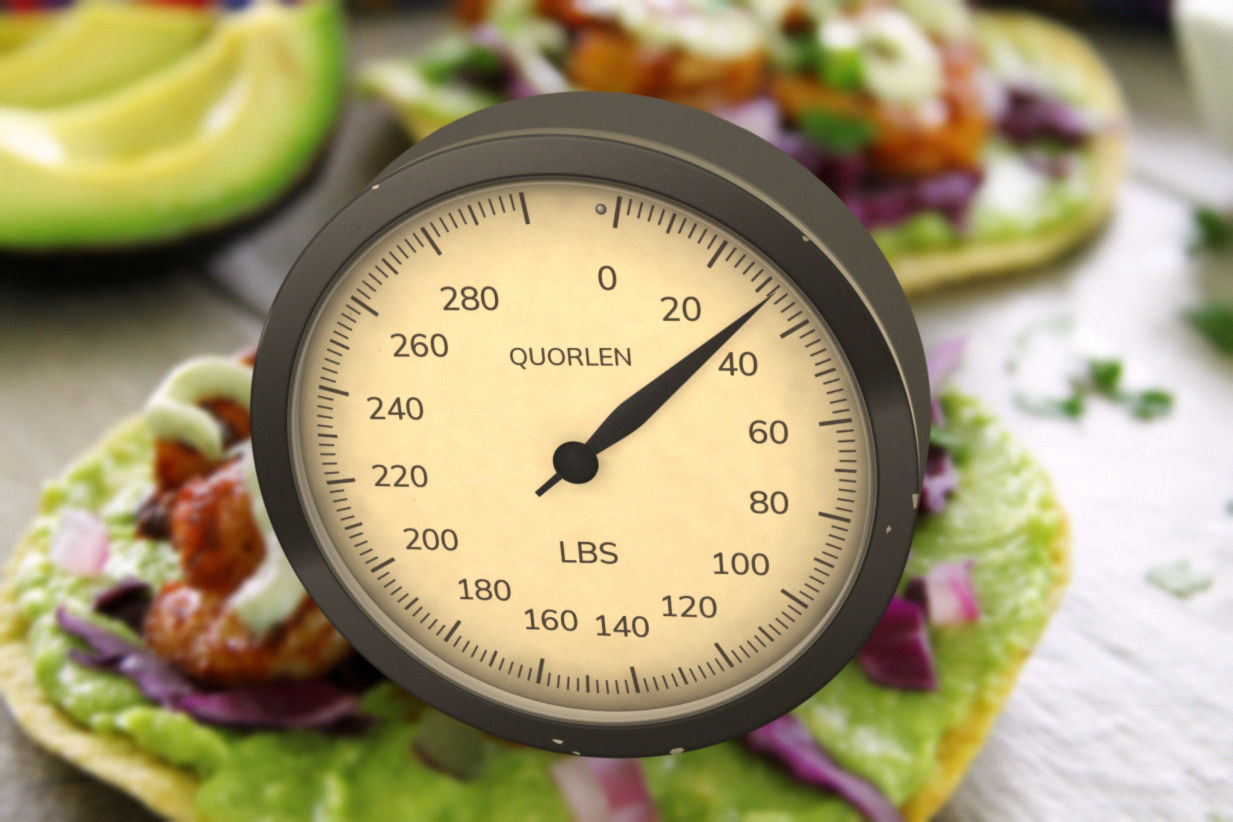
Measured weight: 32 (lb)
